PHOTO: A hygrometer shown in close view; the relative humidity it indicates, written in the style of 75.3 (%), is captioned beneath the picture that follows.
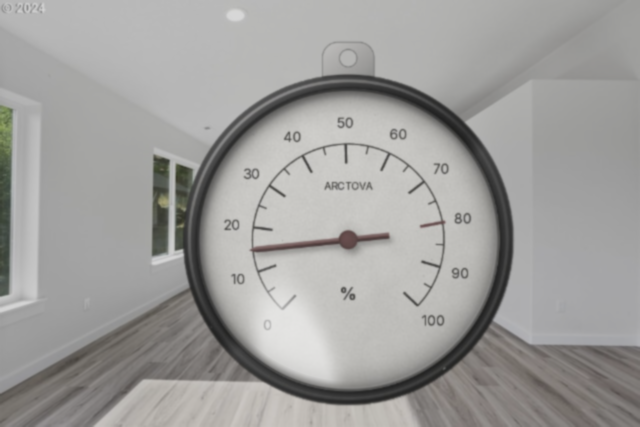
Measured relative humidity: 15 (%)
